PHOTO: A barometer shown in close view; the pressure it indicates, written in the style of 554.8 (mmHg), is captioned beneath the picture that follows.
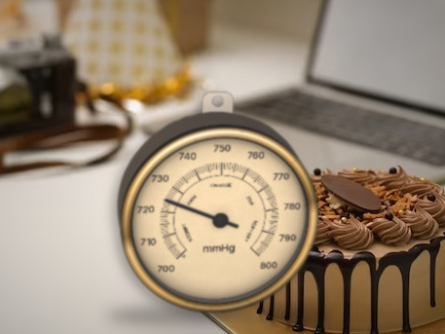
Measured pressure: 725 (mmHg)
